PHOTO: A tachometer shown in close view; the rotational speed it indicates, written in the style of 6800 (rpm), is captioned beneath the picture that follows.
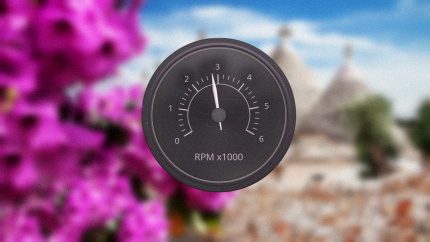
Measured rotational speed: 2800 (rpm)
